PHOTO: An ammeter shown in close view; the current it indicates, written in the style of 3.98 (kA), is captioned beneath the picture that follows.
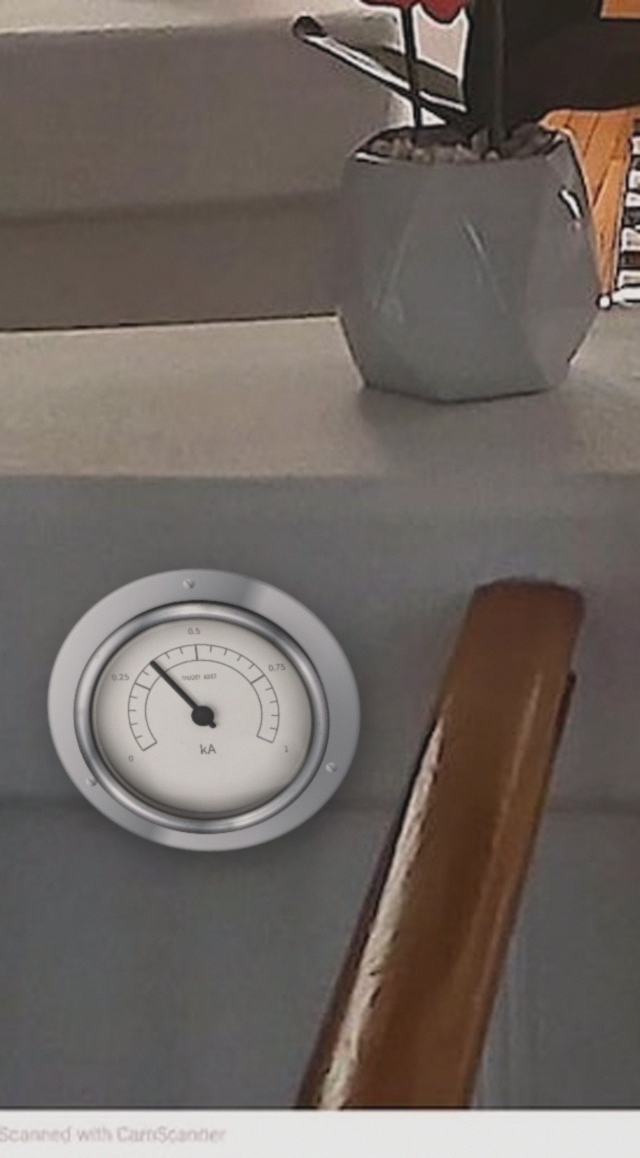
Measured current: 0.35 (kA)
